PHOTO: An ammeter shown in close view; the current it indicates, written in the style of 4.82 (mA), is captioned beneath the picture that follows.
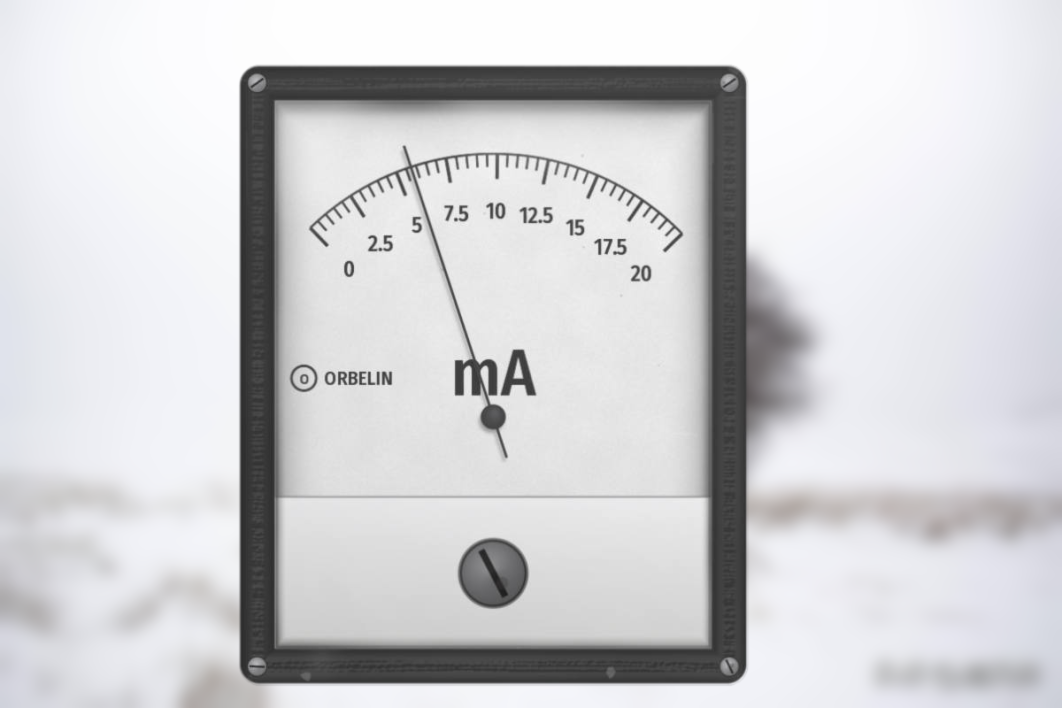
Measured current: 5.75 (mA)
